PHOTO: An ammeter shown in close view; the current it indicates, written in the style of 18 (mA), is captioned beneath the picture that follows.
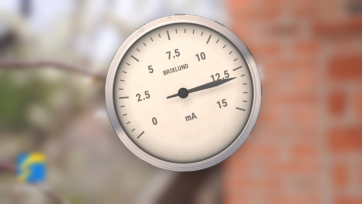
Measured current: 13 (mA)
